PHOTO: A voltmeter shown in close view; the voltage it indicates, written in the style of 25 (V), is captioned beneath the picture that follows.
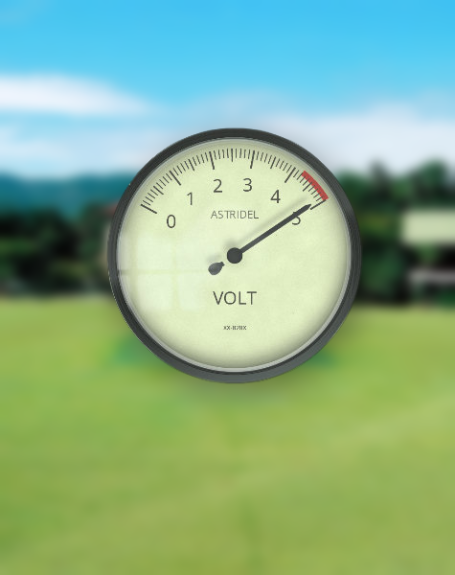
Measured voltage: 4.9 (V)
